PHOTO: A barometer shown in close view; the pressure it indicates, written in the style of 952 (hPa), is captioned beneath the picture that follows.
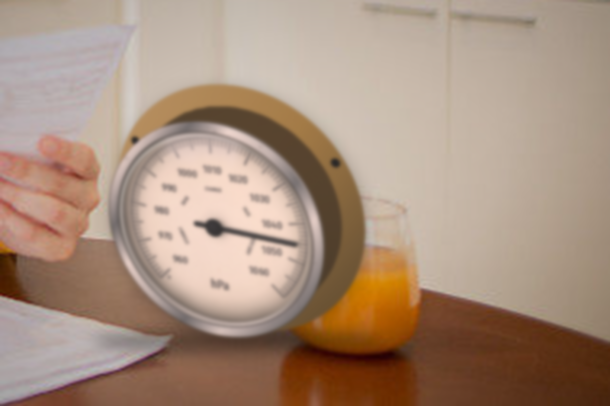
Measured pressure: 1045 (hPa)
